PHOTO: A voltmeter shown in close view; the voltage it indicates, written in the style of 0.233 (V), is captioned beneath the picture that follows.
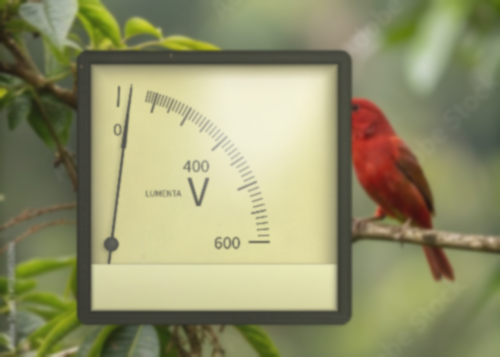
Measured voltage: 100 (V)
